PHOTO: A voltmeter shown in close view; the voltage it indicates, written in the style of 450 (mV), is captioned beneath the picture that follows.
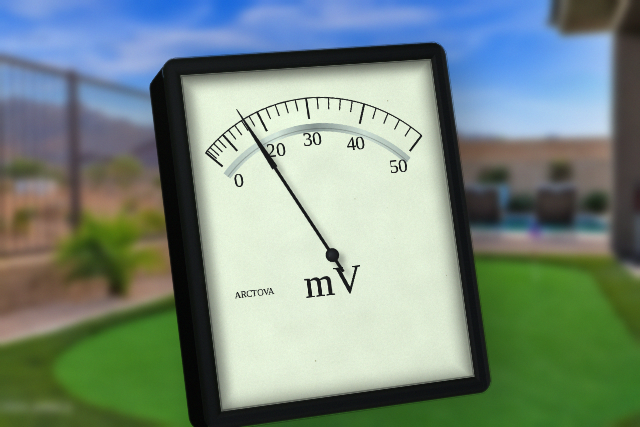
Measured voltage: 16 (mV)
